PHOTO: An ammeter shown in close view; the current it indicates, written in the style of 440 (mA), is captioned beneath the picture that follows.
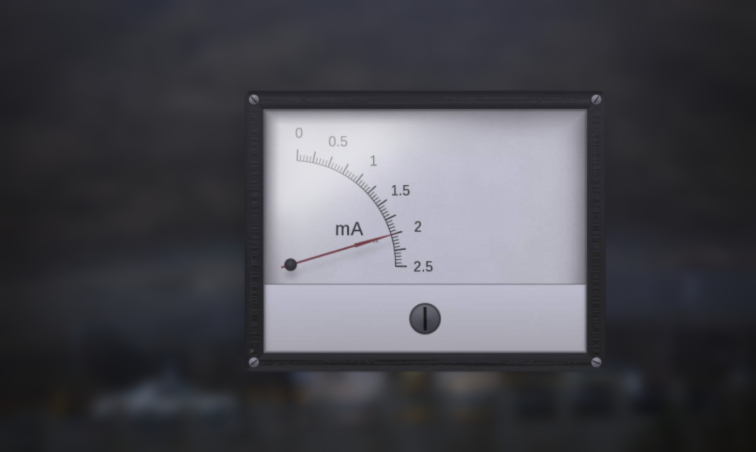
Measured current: 2 (mA)
